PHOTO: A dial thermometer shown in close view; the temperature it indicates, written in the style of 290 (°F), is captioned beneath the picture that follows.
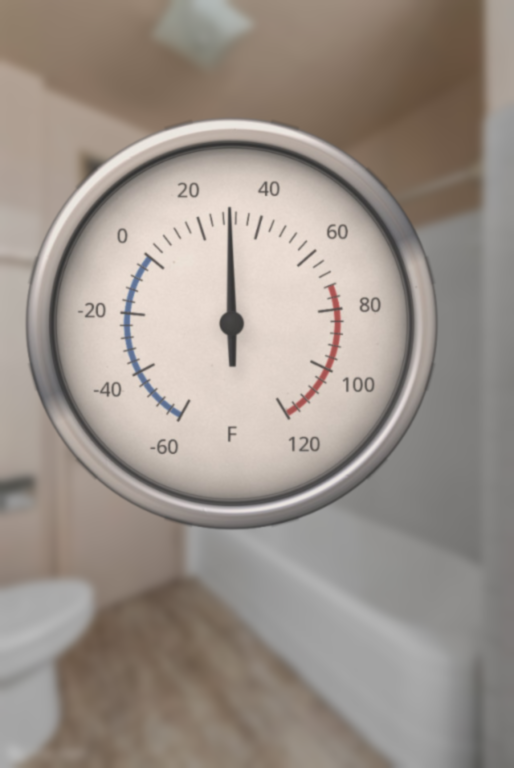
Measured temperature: 30 (°F)
